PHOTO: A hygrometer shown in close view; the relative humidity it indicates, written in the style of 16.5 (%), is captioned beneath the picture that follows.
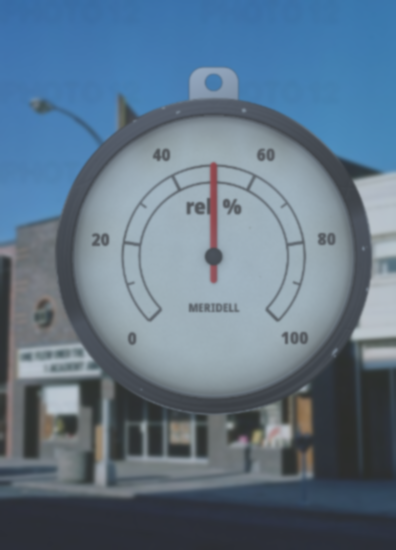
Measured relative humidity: 50 (%)
